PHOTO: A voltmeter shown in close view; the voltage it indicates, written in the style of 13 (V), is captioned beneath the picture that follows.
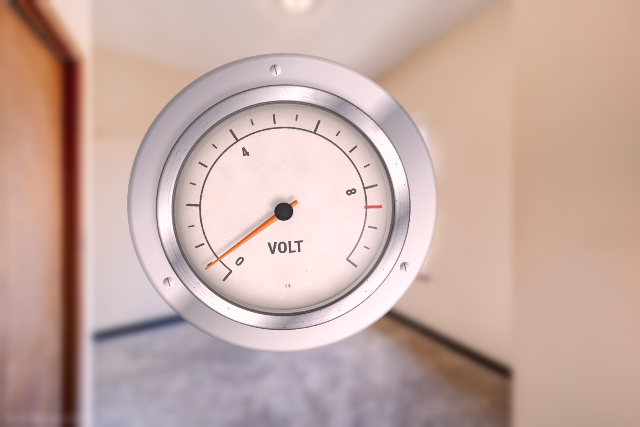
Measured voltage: 0.5 (V)
